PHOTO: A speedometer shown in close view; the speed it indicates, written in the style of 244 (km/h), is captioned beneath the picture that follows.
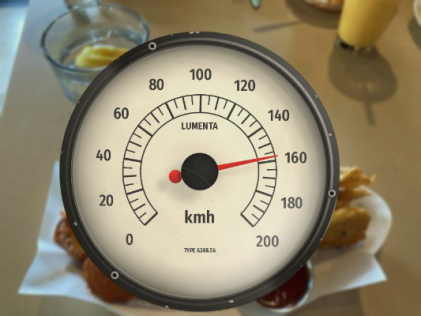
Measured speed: 157.5 (km/h)
